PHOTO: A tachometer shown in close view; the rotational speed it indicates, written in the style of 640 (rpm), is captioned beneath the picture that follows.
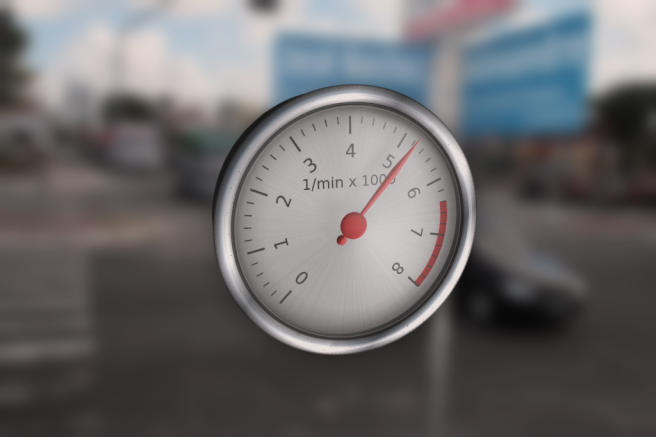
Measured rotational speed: 5200 (rpm)
